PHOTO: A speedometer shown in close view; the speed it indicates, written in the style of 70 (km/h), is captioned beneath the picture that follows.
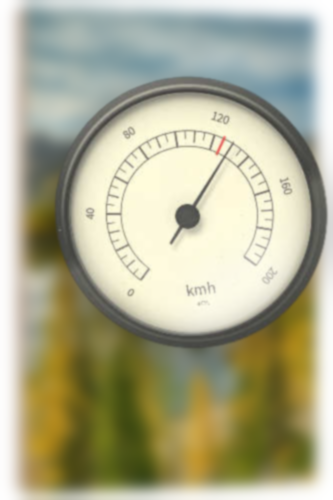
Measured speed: 130 (km/h)
